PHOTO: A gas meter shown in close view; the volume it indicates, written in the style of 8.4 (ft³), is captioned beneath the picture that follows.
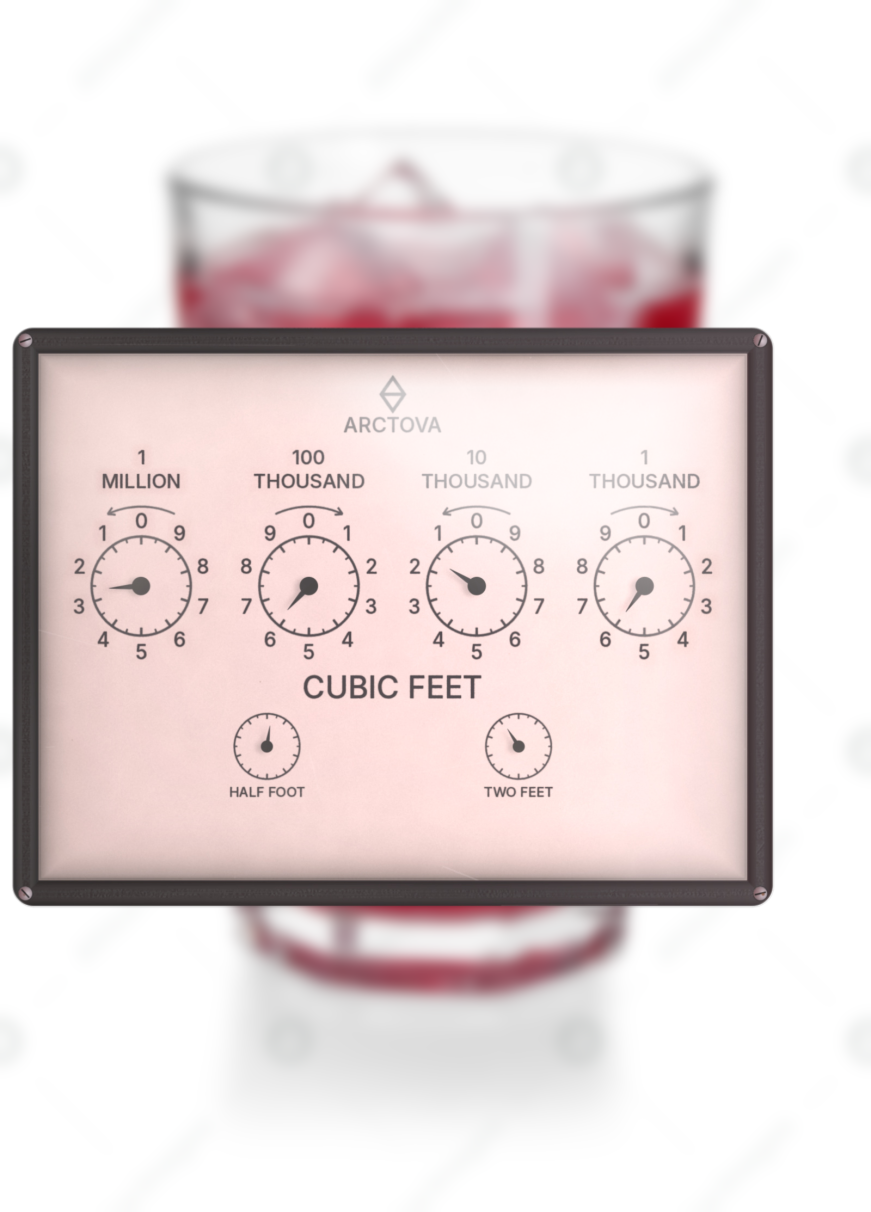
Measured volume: 261600 (ft³)
